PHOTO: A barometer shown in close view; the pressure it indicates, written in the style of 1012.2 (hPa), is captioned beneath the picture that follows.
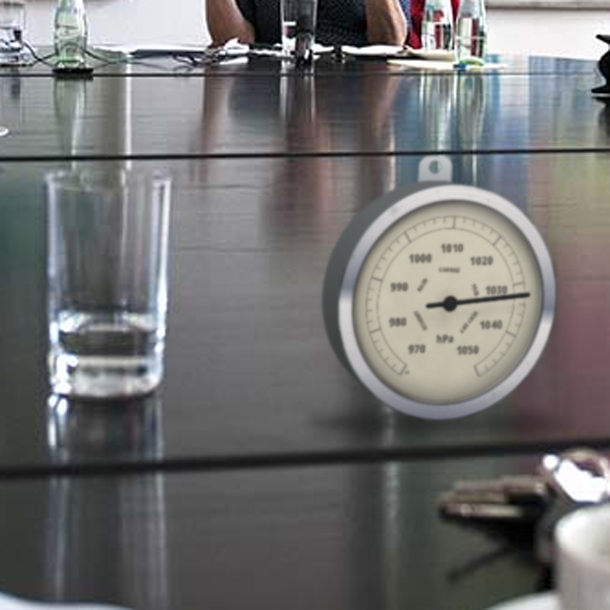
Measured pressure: 1032 (hPa)
